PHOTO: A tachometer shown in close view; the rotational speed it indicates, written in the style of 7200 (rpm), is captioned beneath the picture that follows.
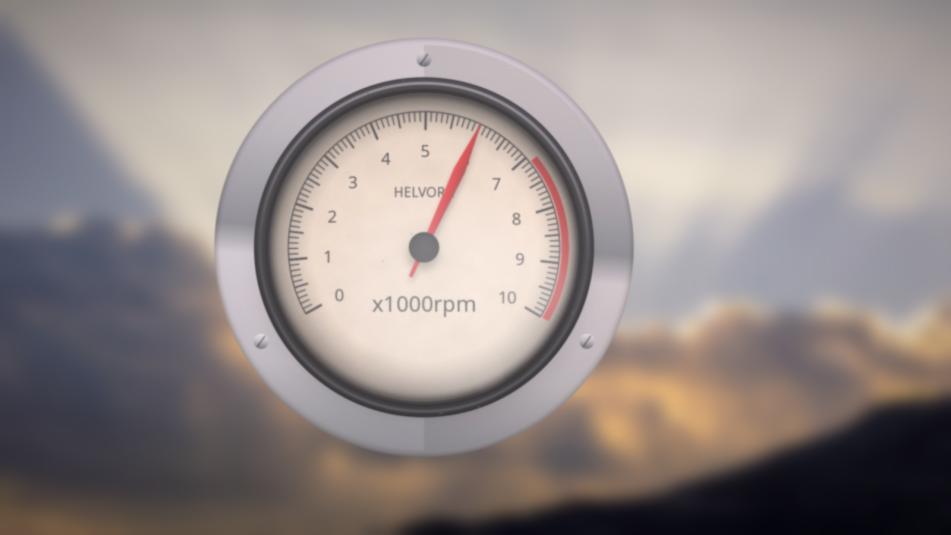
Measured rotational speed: 6000 (rpm)
